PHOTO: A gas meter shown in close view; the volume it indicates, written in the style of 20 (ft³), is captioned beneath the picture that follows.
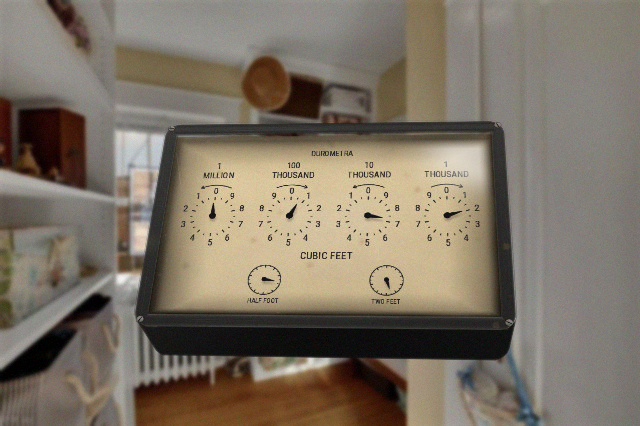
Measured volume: 7200 (ft³)
